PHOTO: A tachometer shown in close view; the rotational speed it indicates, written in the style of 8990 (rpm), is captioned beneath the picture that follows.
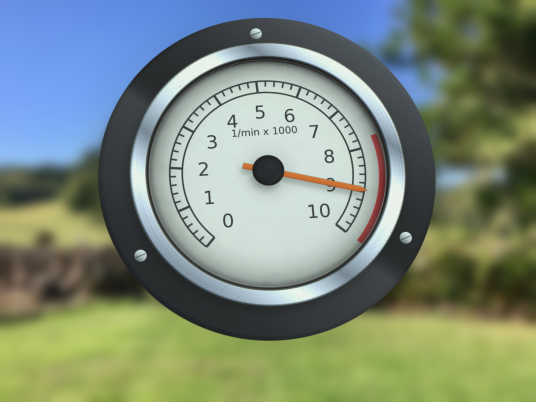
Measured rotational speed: 9000 (rpm)
